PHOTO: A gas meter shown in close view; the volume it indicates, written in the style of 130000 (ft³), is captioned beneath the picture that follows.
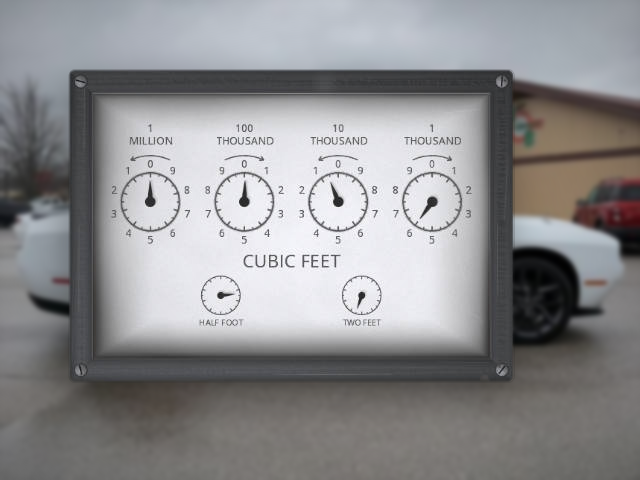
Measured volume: 600 (ft³)
